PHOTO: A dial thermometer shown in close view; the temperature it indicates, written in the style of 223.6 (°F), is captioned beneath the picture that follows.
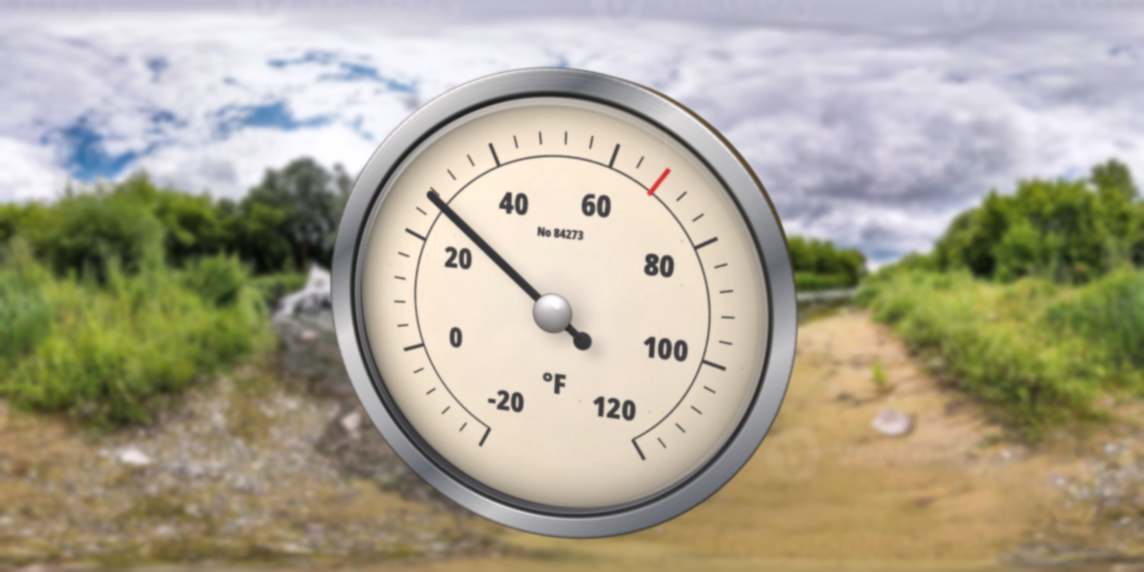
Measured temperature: 28 (°F)
